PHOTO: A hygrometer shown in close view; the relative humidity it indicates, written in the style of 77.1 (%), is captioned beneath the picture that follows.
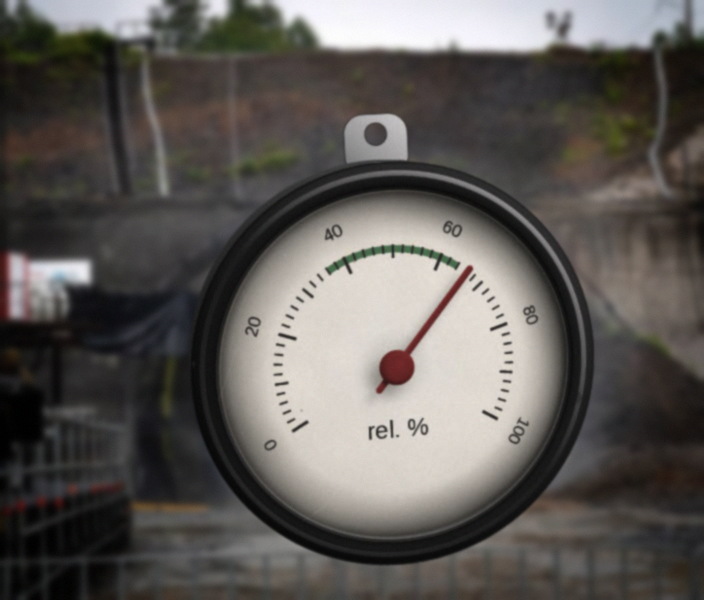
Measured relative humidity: 66 (%)
